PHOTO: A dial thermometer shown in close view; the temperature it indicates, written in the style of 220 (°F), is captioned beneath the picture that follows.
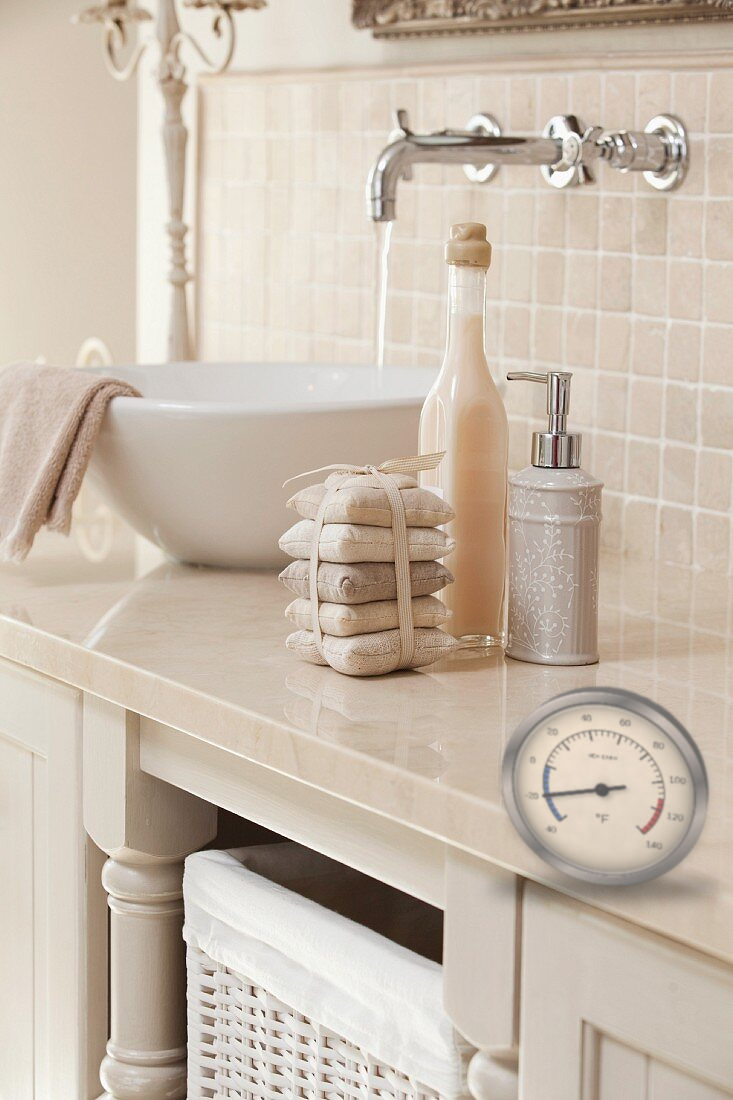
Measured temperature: -20 (°F)
